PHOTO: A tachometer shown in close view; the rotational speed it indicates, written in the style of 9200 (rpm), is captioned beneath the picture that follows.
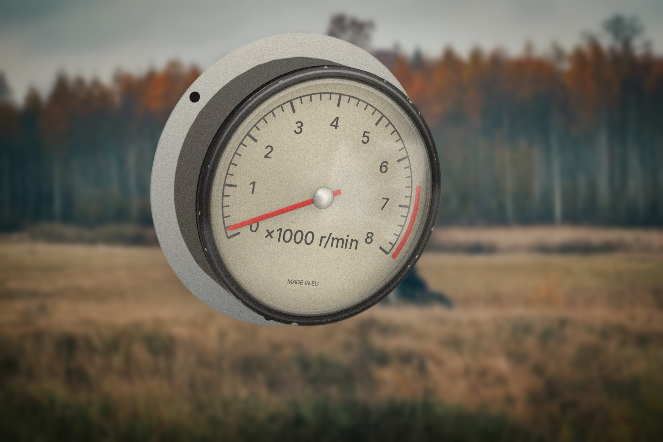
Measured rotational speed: 200 (rpm)
